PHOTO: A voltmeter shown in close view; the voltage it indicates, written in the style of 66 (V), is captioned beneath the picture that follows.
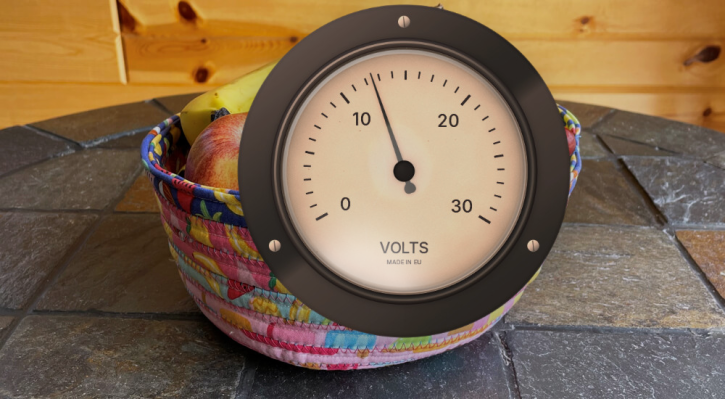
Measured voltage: 12.5 (V)
